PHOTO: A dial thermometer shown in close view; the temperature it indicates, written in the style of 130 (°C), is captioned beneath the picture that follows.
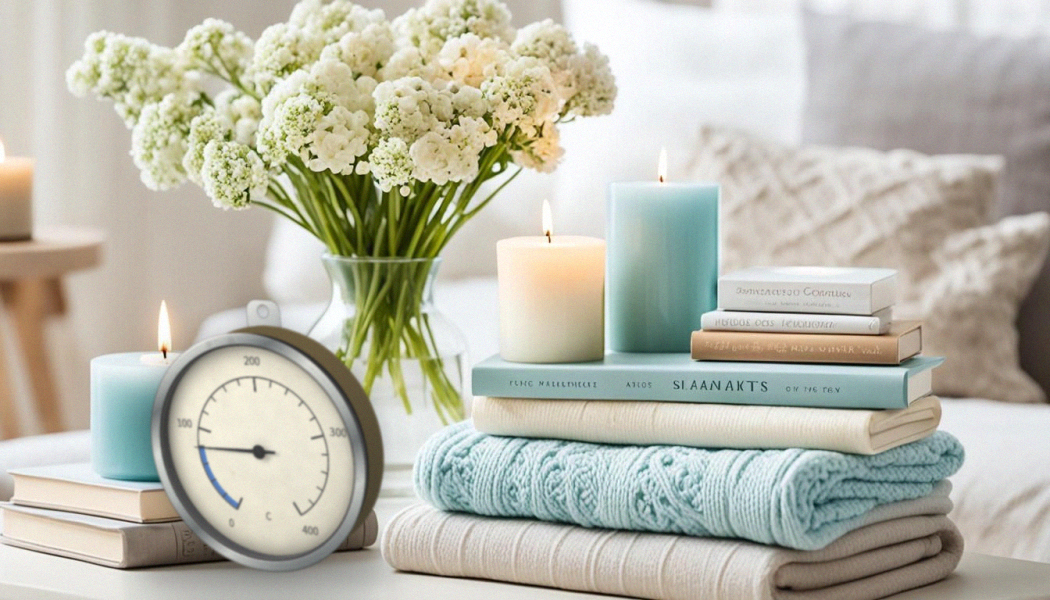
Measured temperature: 80 (°C)
